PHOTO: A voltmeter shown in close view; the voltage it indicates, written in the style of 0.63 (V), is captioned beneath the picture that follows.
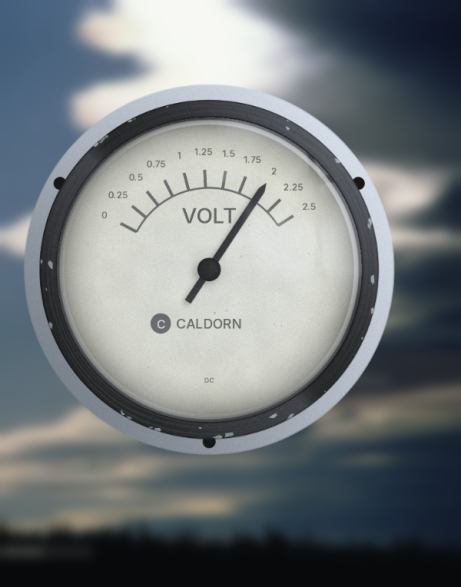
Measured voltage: 2 (V)
